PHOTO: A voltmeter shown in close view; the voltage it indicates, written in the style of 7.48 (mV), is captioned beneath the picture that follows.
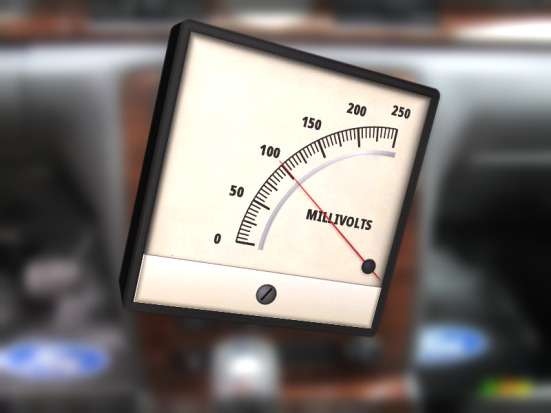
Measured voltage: 100 (mV)
